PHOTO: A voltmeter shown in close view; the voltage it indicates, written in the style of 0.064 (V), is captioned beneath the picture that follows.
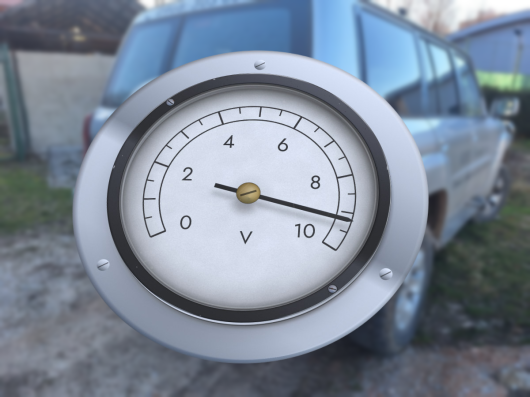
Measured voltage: 9.25 (V)
